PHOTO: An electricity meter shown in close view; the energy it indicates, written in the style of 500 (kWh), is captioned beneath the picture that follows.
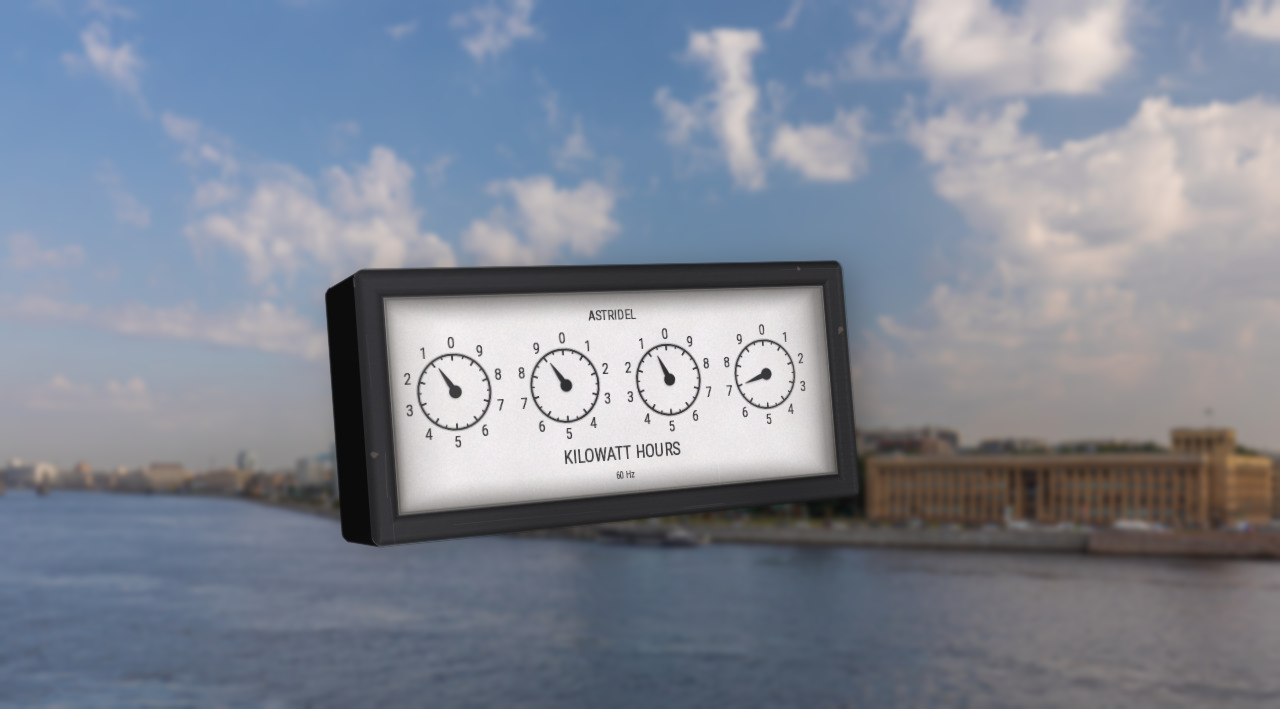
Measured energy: 907 (kWh)
